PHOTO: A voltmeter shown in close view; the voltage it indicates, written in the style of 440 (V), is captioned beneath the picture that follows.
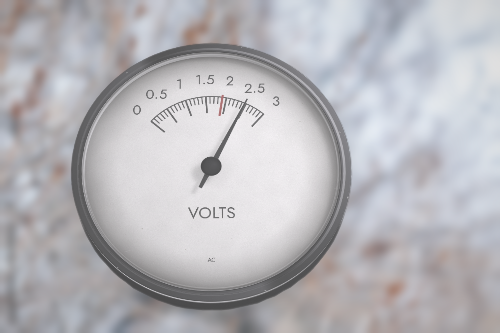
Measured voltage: 2.5 (V)
